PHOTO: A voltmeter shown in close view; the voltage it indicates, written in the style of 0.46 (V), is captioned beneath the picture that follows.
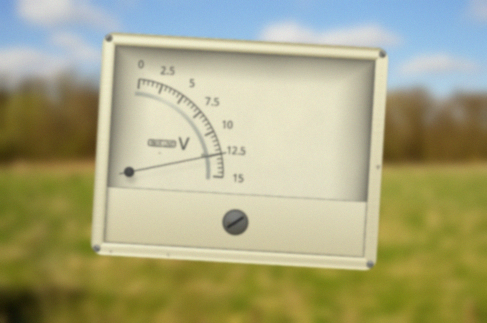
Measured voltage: 12.5 (V)
